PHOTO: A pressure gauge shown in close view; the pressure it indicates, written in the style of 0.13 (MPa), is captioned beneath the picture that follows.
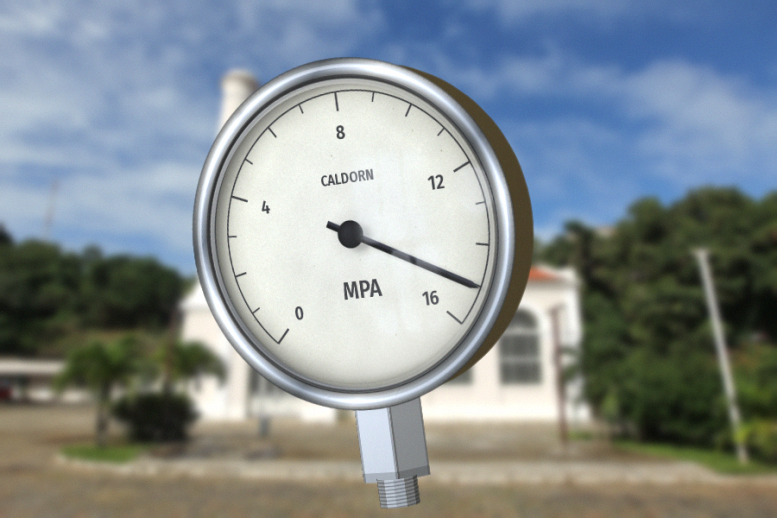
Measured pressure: 15 (MPa)
